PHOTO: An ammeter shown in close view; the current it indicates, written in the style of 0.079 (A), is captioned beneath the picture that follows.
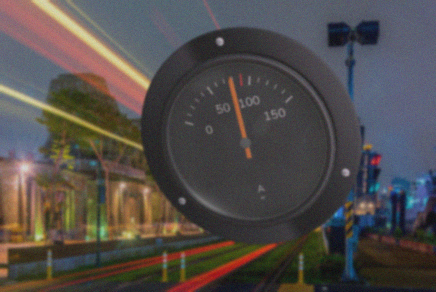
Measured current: 80 (A)
